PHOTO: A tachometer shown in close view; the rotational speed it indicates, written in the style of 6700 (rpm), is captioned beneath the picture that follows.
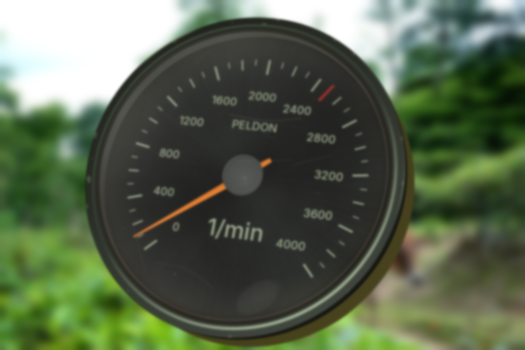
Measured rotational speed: 100 (rpm)
